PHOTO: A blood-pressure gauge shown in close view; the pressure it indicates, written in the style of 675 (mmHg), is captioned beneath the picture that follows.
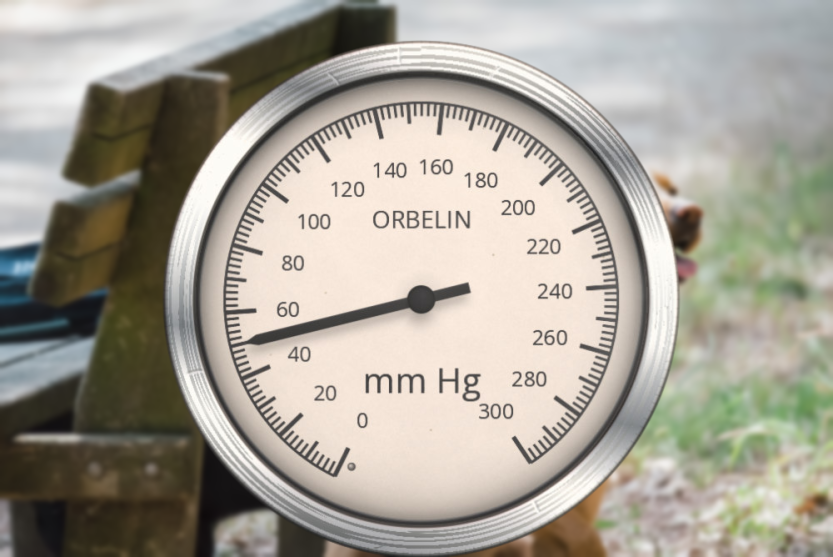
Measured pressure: 50 (mmHg)
